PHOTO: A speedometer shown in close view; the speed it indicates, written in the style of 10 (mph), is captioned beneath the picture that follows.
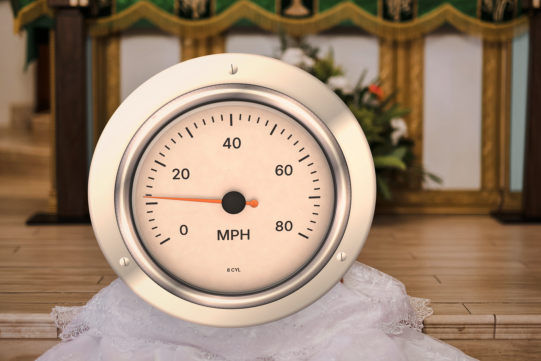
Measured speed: 12 (mph)
